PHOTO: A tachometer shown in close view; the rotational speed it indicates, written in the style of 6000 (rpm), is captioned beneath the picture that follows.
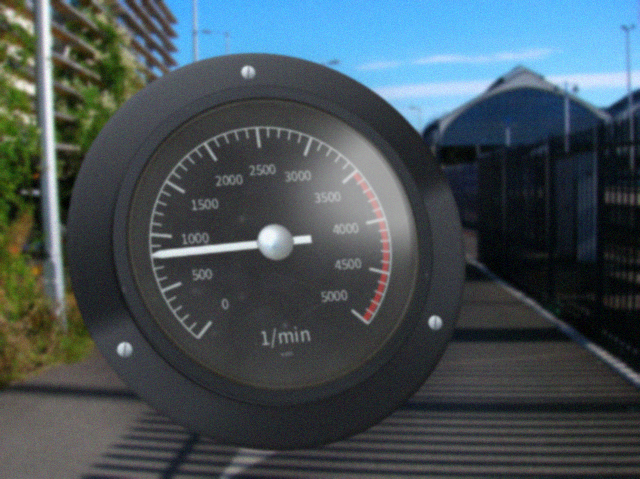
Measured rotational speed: 800 (rpm)
